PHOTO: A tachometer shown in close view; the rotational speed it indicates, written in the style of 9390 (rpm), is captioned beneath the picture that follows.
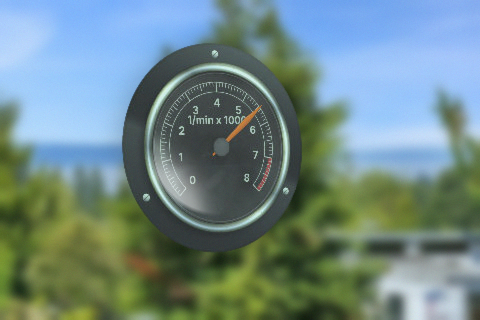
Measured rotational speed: 5500 (rpm)
